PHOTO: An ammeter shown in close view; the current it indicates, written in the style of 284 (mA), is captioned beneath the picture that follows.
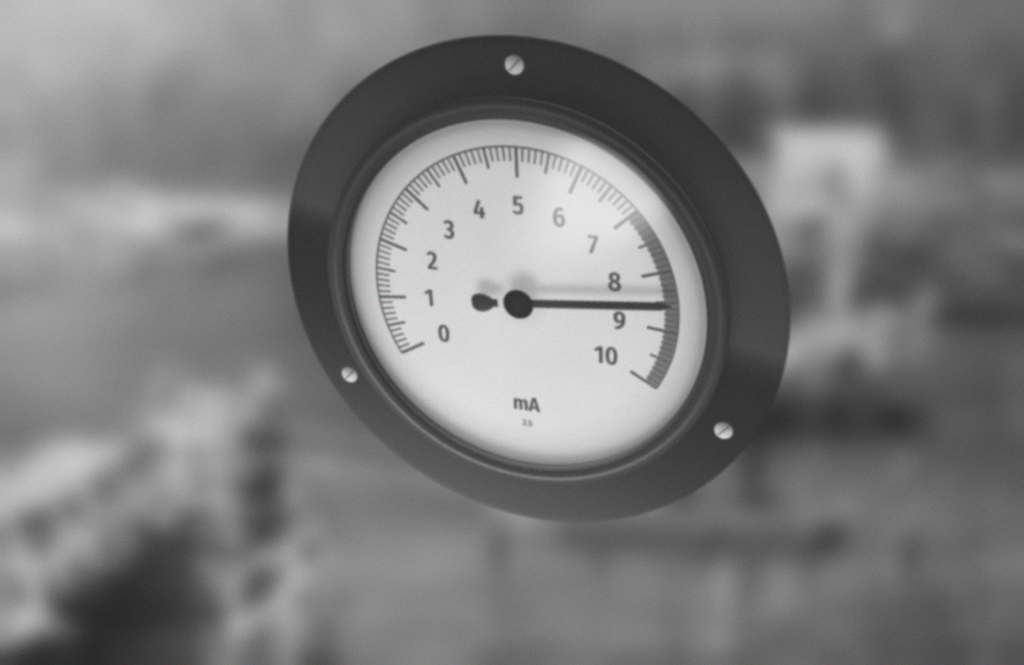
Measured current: 8.5 (mA)
